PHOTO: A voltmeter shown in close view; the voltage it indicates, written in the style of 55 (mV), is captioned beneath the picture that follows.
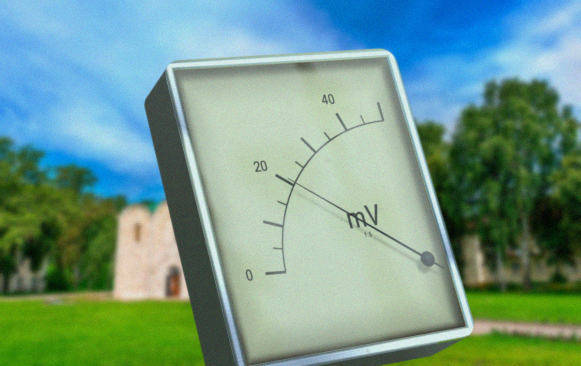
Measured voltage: 20 (mV)
